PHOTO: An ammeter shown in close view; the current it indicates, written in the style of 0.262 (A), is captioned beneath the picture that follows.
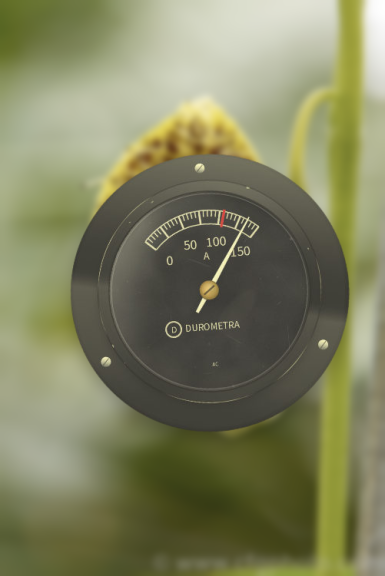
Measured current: 135 (A)
